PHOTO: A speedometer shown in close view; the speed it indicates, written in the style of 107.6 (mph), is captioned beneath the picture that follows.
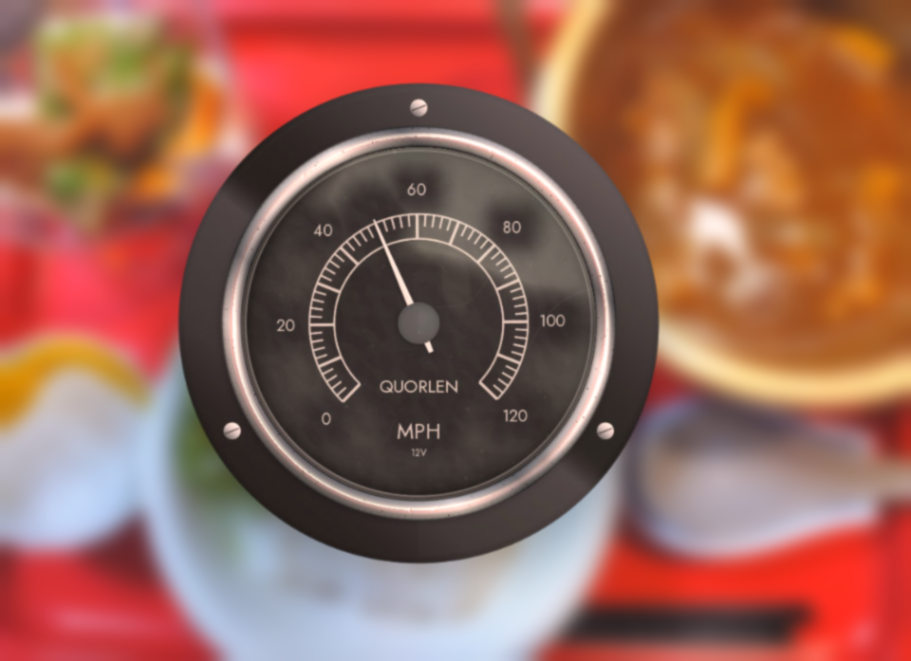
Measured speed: 50 (mph)
